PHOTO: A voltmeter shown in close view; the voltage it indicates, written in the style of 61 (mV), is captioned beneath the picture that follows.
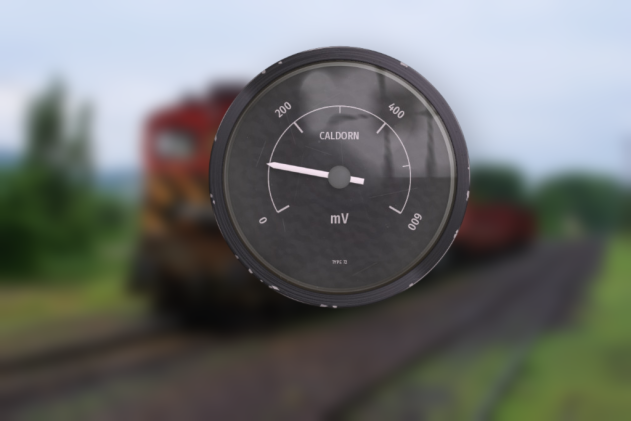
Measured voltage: 100 (mV)
